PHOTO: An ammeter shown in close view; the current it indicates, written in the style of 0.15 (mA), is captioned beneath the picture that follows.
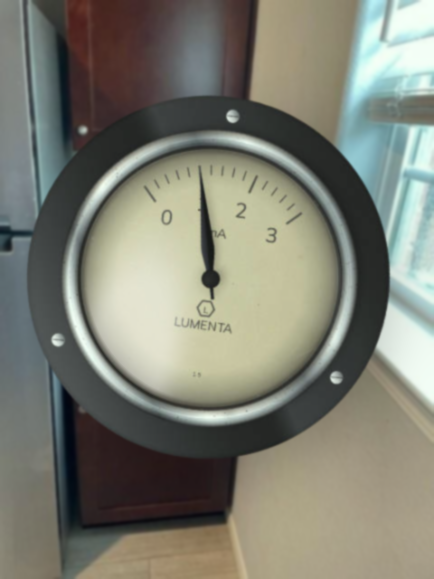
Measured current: 1 (mA)
